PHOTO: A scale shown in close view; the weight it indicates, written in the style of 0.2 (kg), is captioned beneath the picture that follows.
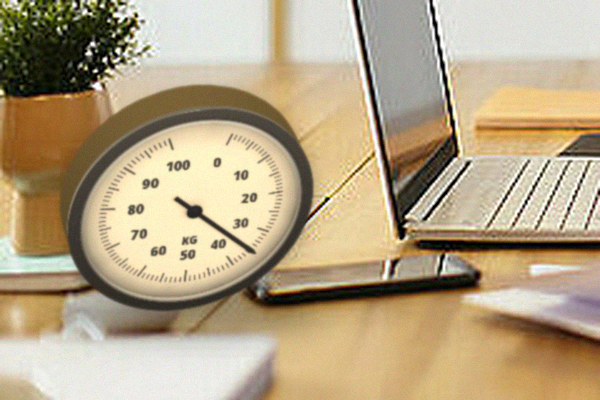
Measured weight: 35 (kg)
